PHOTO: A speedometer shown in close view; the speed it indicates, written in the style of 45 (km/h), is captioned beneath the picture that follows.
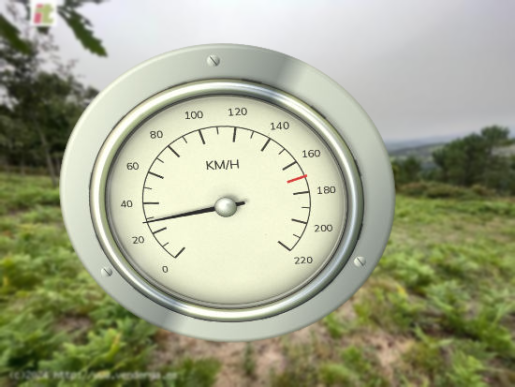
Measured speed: 30 (km/h)
